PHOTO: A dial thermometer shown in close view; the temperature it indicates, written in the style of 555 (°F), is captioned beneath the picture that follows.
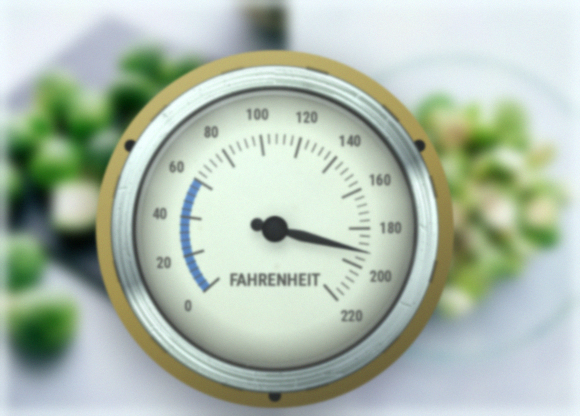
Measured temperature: 192 (°F)
